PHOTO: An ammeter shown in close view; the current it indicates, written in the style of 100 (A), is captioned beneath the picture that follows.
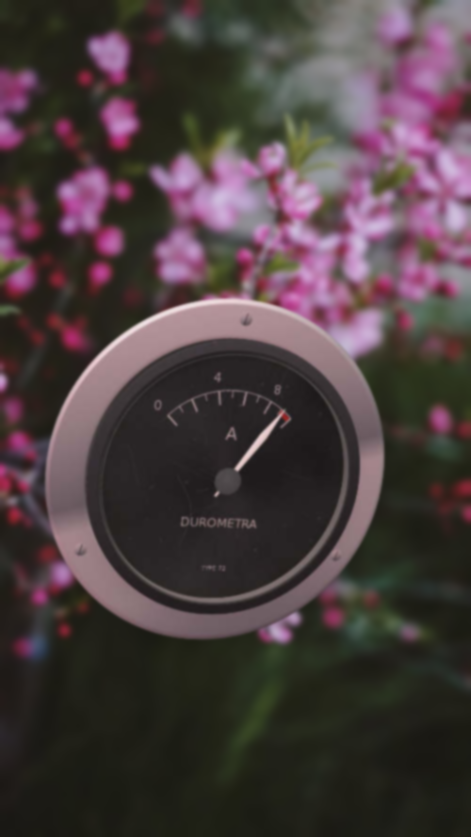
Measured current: 9 (A)
